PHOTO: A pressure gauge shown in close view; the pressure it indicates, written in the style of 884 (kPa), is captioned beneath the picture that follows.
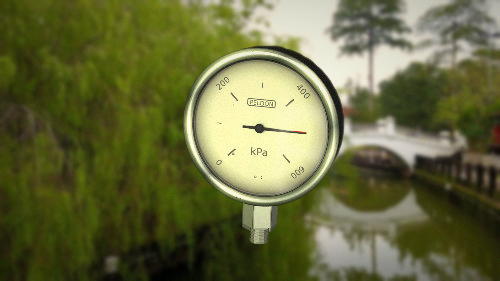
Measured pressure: 500 (kPa)
